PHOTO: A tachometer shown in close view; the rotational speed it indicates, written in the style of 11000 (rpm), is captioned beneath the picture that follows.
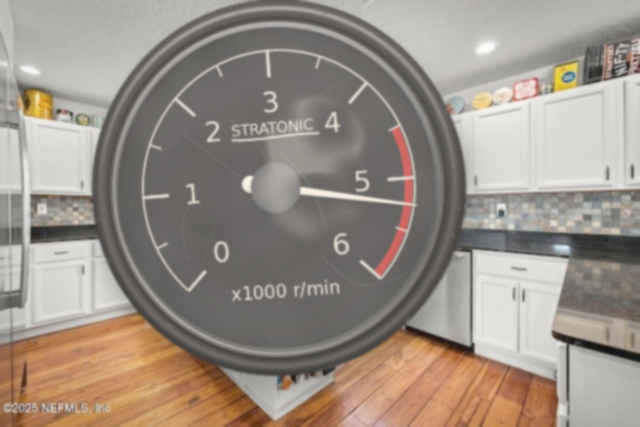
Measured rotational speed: 5250 (rpm)
